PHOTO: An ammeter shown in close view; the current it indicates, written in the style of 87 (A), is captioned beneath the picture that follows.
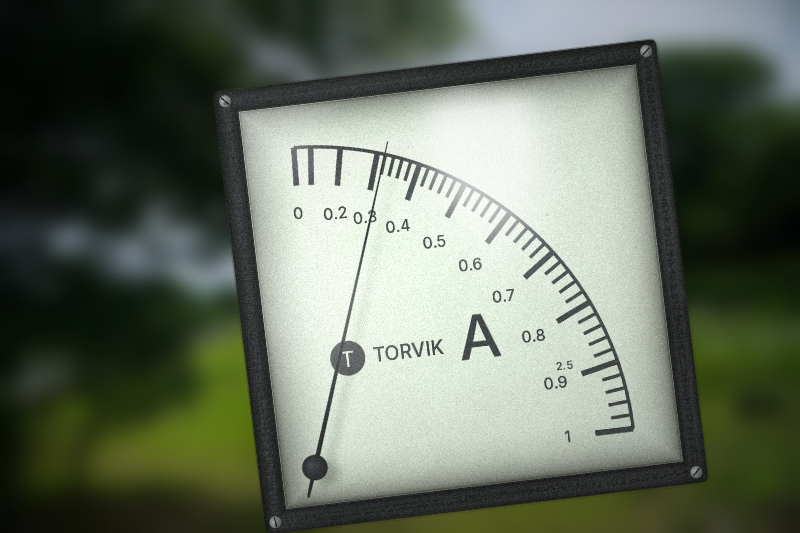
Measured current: 0.32 (A)
